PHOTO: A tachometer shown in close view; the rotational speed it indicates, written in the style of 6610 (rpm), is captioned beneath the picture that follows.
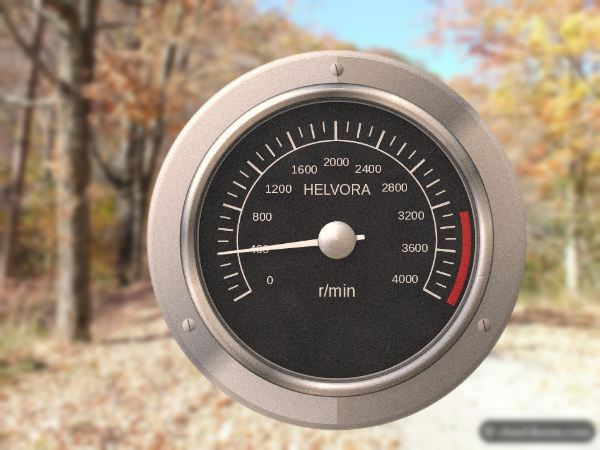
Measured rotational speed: 400 (rpm)
